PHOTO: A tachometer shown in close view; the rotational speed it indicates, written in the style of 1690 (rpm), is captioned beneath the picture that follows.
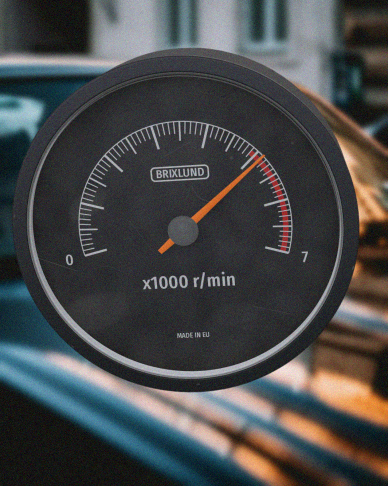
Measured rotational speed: 5100 (rpm)
